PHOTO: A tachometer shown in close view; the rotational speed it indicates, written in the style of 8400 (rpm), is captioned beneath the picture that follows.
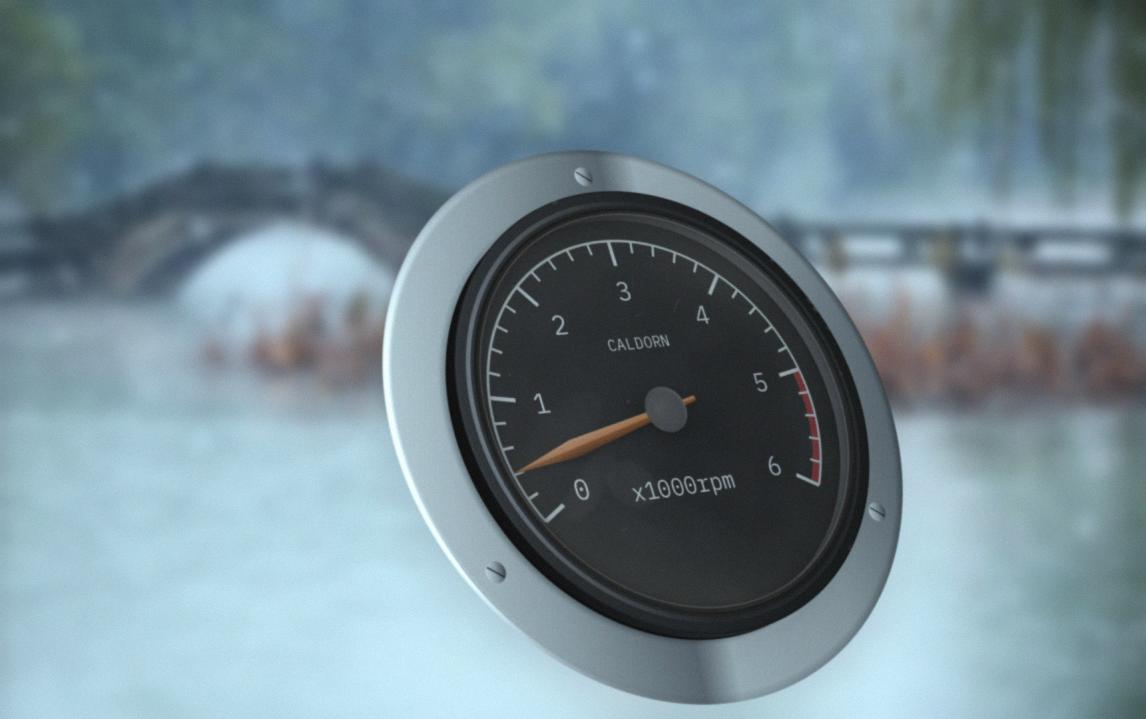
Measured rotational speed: 400 (rpm)
